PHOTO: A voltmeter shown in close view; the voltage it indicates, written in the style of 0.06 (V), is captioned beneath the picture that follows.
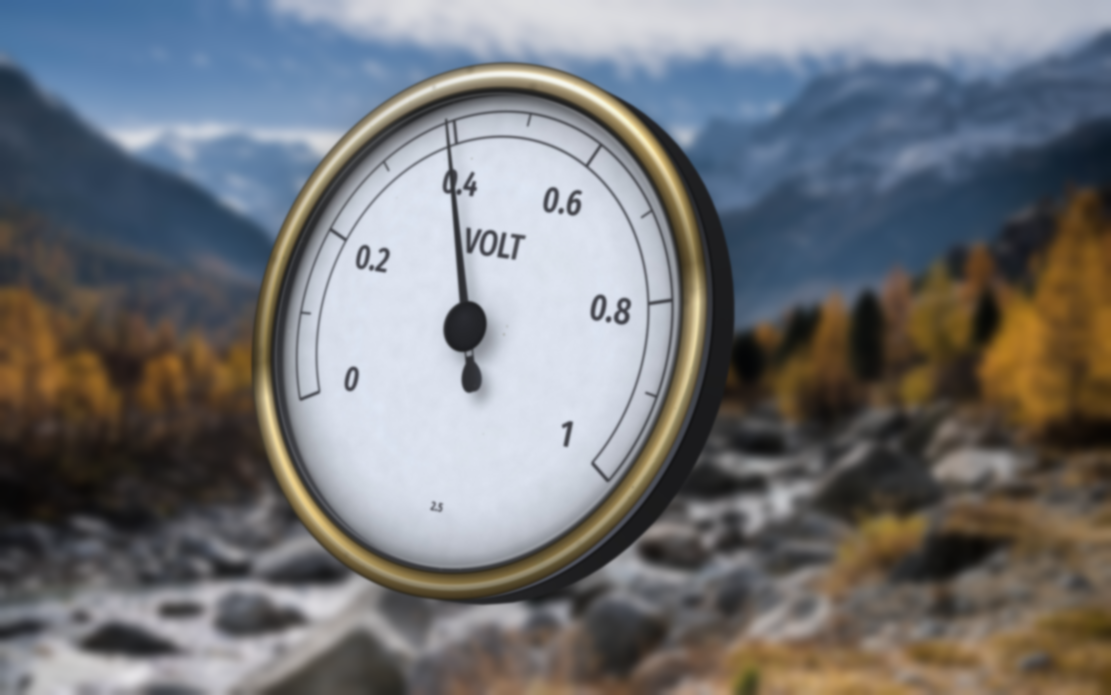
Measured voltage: 0.4 (V)
